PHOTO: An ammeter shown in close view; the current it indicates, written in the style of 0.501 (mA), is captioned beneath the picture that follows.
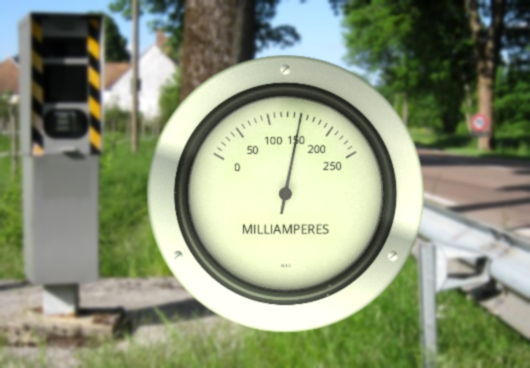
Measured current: 150 (mA)
